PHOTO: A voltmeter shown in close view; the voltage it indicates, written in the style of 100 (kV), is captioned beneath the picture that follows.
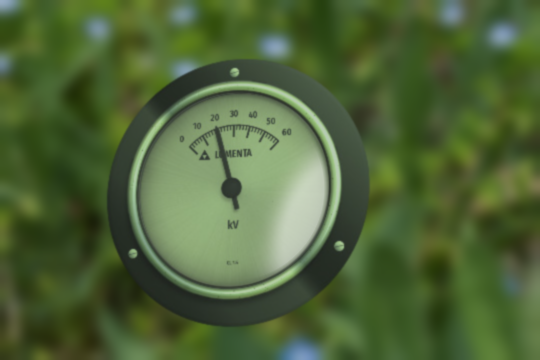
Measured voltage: 20 (kV)
